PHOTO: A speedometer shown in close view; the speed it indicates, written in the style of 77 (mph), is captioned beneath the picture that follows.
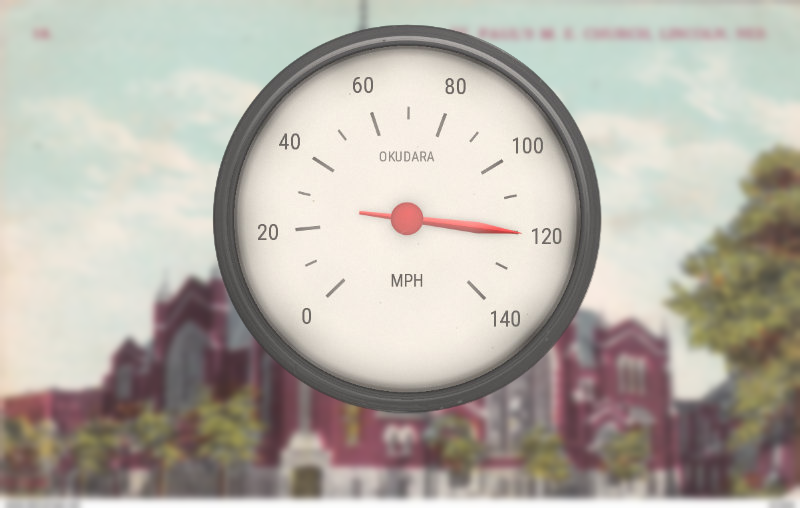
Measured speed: 120 (mph)
